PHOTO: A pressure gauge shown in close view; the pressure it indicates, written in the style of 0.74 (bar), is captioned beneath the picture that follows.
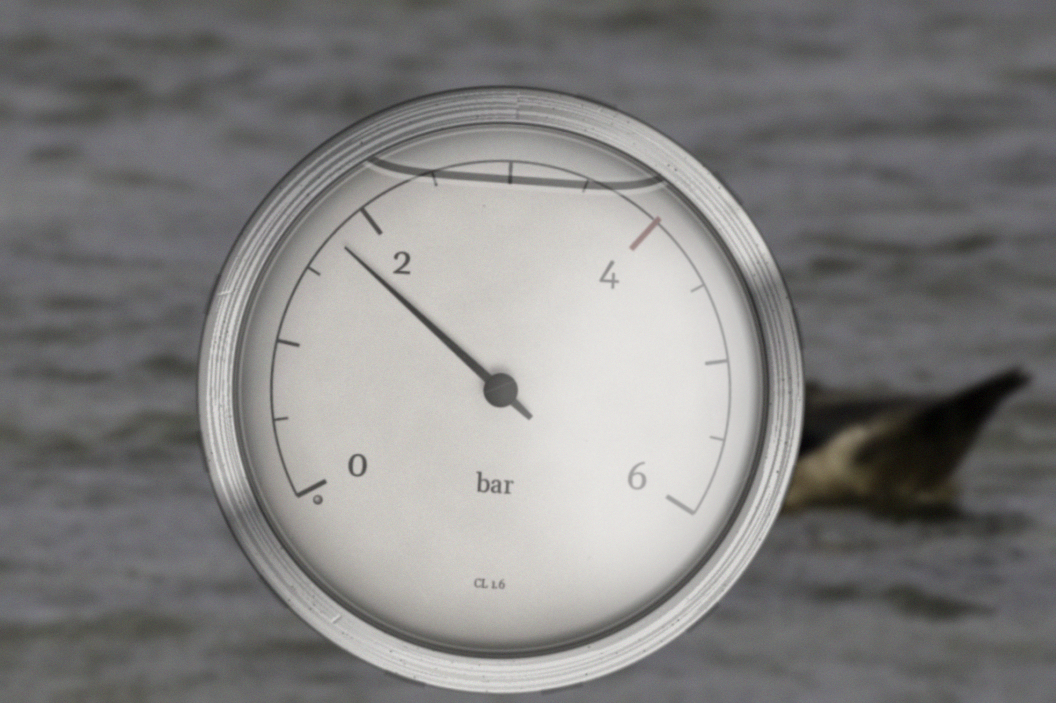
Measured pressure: 1.75 (bar)
